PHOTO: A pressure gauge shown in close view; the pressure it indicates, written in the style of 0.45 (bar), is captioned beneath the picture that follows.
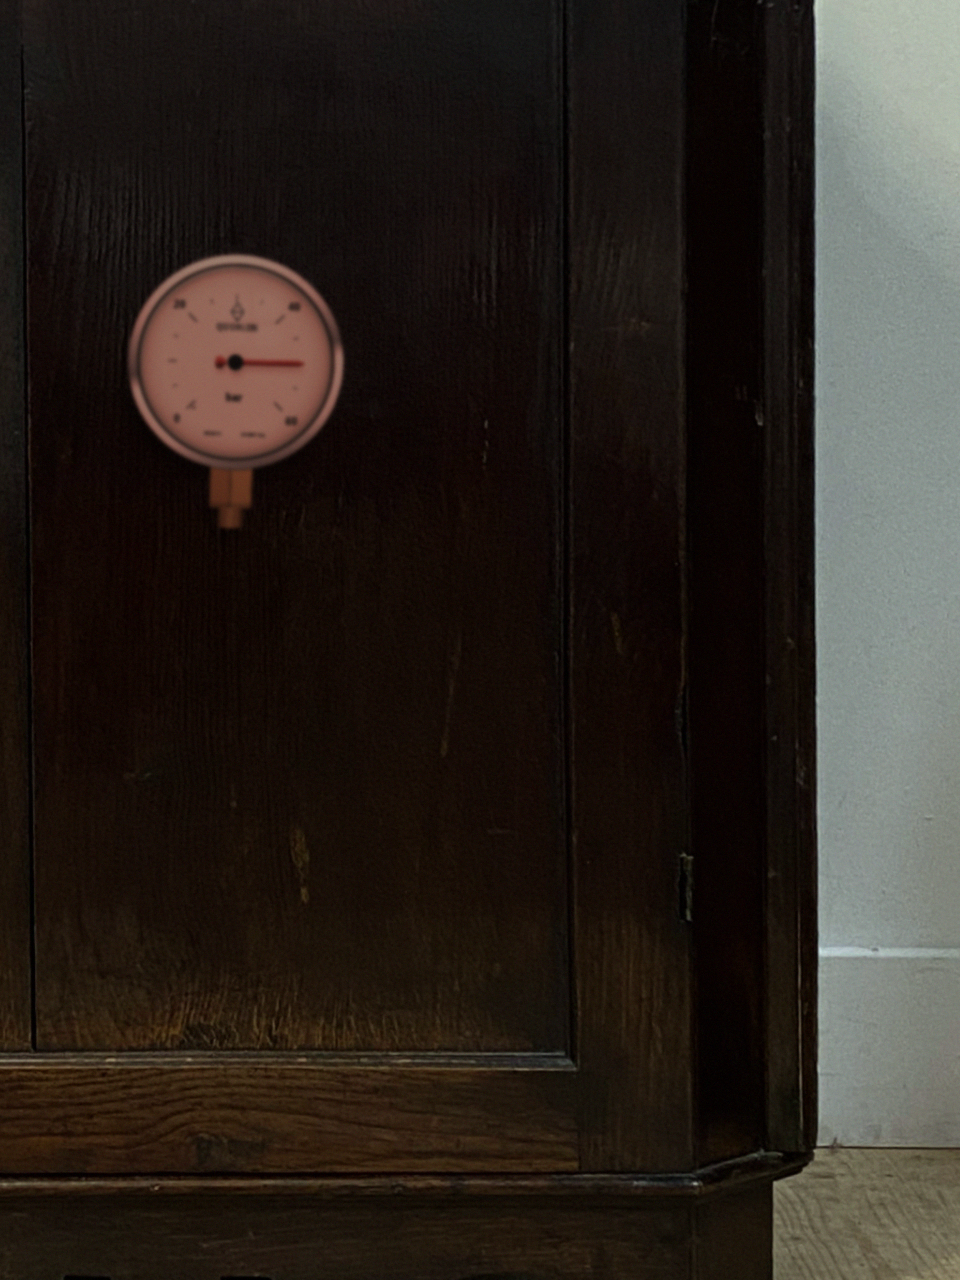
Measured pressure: 50 (bar)
